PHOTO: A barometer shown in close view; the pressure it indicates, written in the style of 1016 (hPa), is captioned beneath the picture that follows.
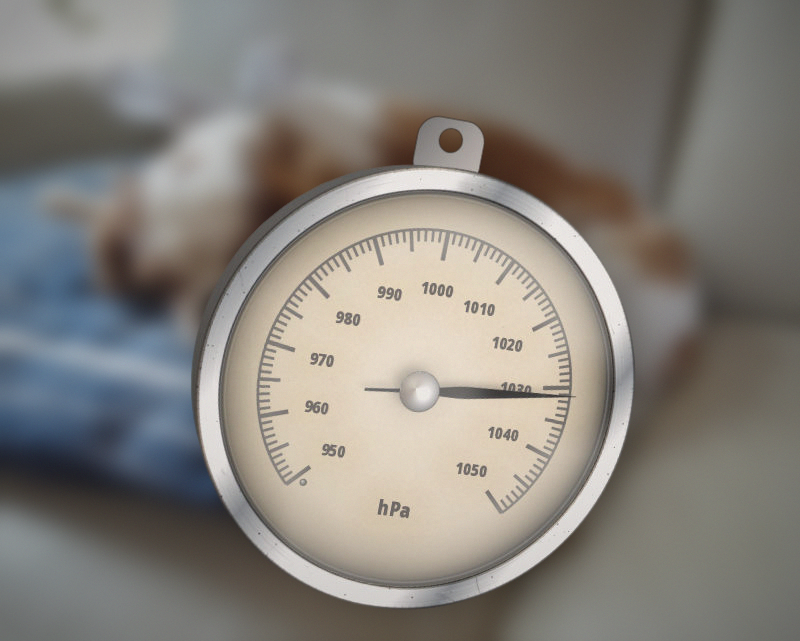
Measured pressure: 1031 (hPa)
